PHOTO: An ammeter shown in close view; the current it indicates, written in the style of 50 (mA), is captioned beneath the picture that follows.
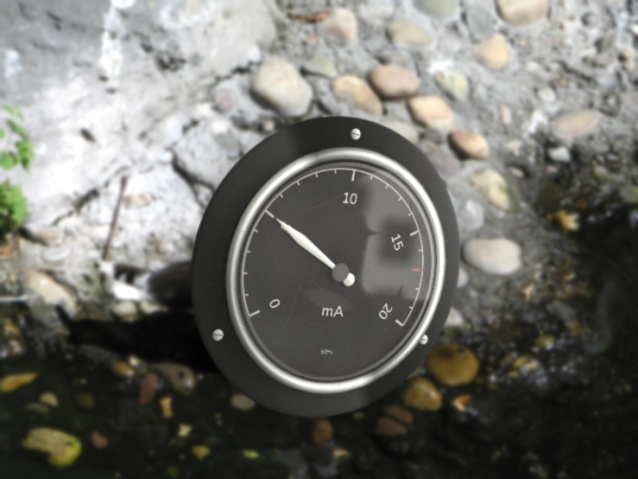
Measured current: 5 (mA)
